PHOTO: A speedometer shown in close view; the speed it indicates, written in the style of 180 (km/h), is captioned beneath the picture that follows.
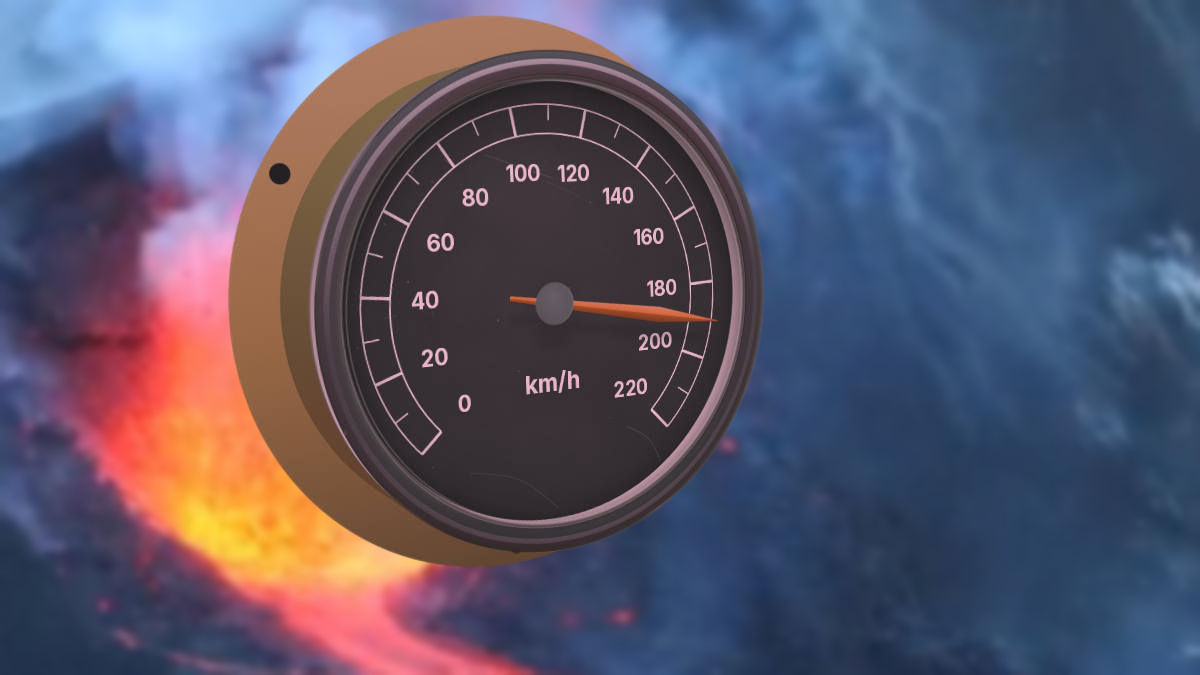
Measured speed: 190 (km/h)
